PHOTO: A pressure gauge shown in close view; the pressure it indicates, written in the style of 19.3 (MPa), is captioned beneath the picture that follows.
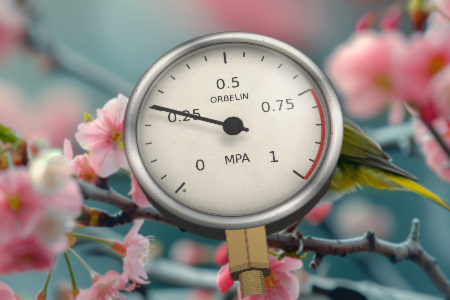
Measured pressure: 0.25 (MPa)
